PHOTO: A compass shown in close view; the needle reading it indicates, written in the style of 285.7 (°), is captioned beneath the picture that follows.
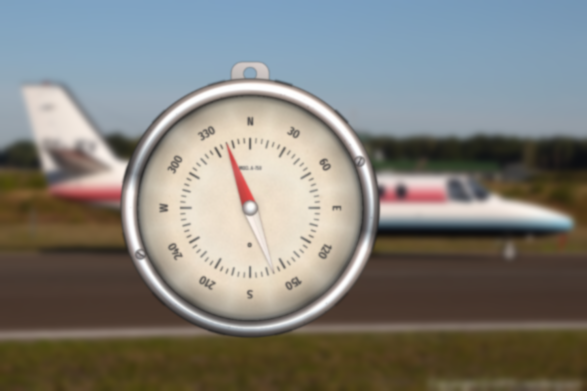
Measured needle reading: 340 (°)
